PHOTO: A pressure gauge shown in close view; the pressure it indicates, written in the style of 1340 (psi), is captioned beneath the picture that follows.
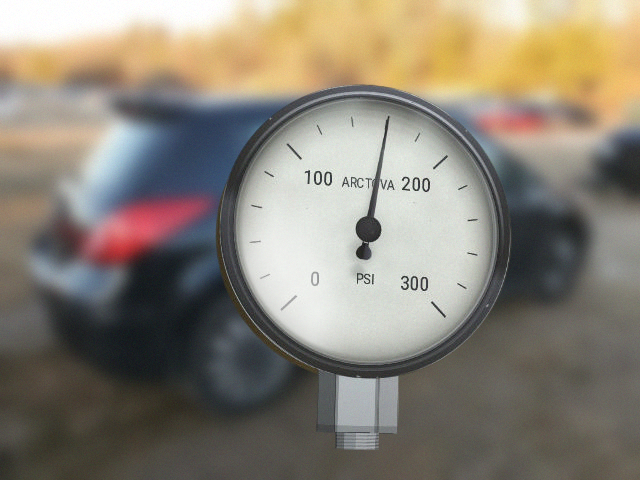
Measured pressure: 160 (psi)
